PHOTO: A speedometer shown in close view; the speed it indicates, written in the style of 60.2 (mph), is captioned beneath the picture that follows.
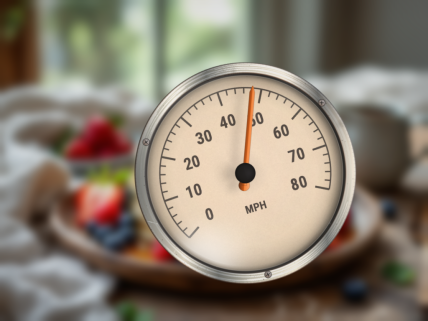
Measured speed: 48 (mph)
